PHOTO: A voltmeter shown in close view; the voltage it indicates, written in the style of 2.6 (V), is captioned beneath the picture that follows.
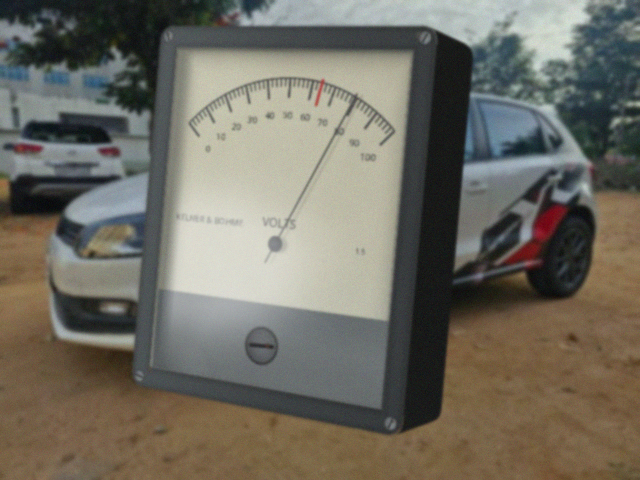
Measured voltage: 80 (V)
